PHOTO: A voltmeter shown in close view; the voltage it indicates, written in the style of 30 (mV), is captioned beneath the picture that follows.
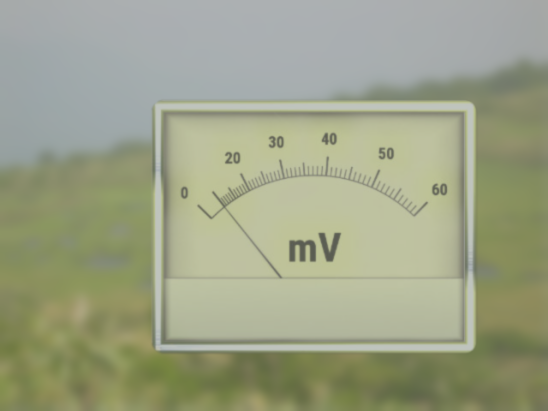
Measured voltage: 10 (mV)
